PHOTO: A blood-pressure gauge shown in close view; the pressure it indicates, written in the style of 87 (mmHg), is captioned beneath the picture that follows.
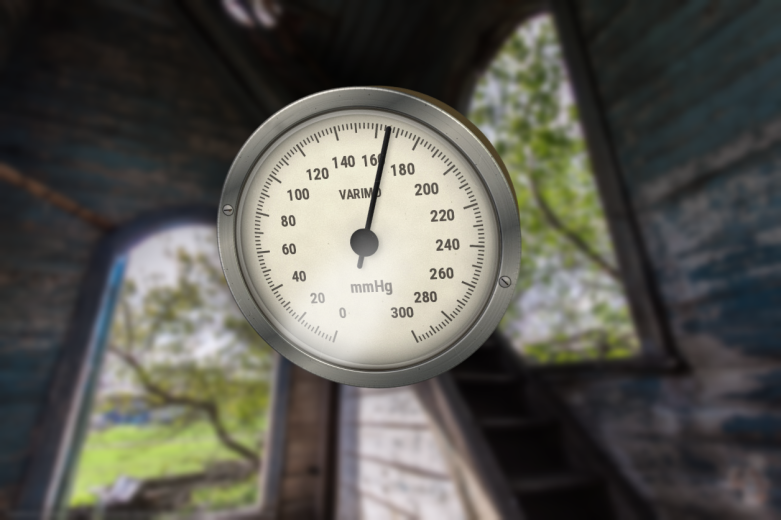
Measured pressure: 166 (mmHg)
